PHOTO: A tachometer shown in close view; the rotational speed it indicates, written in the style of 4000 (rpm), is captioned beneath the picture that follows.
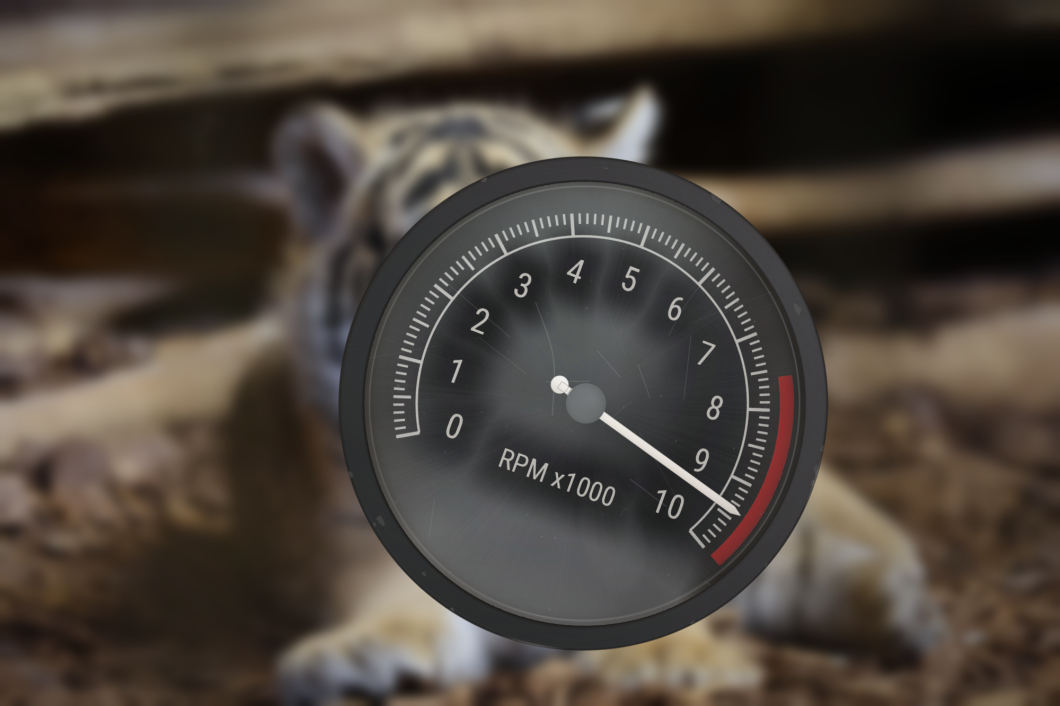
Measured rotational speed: 9400 (rpm)
